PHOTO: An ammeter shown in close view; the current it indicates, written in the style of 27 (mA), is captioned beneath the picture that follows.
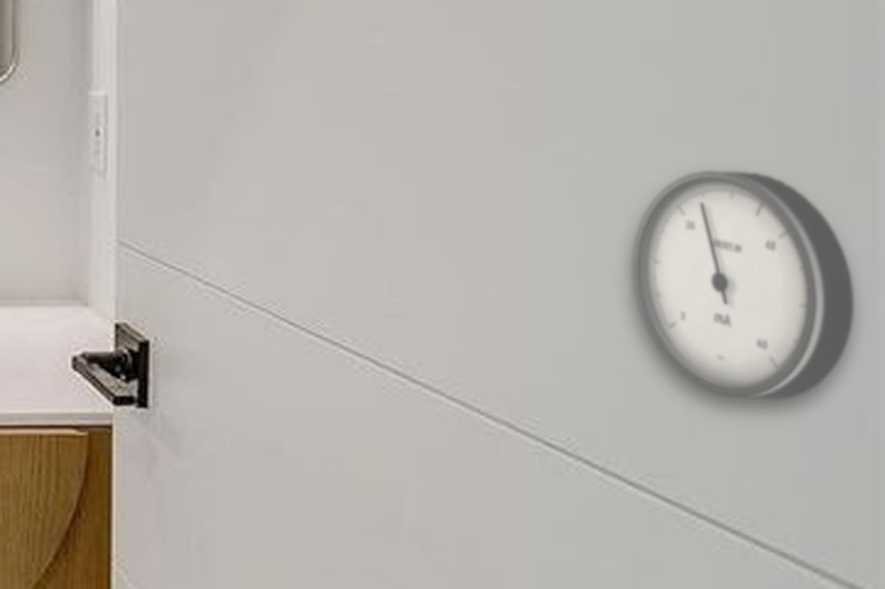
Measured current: 25 (mA)
